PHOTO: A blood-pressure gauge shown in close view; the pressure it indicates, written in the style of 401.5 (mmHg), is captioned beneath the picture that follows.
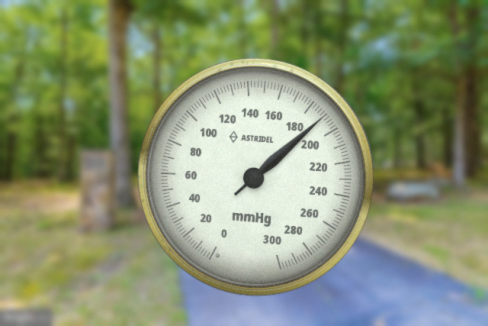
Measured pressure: 190 (mmHg)
